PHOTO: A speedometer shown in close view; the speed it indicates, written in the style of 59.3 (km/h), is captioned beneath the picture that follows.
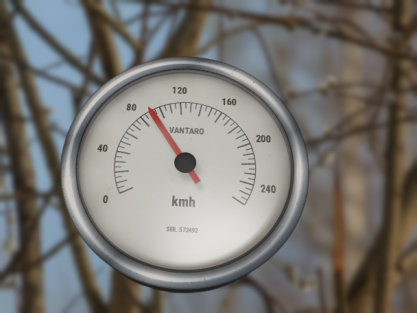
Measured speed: 90 (km/h)
